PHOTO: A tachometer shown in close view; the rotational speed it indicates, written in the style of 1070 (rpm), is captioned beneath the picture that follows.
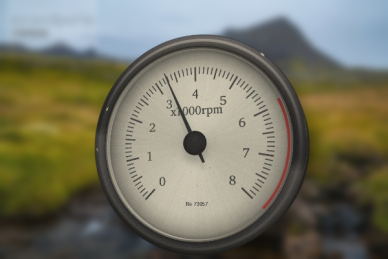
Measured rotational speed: 3300 (rpm)
